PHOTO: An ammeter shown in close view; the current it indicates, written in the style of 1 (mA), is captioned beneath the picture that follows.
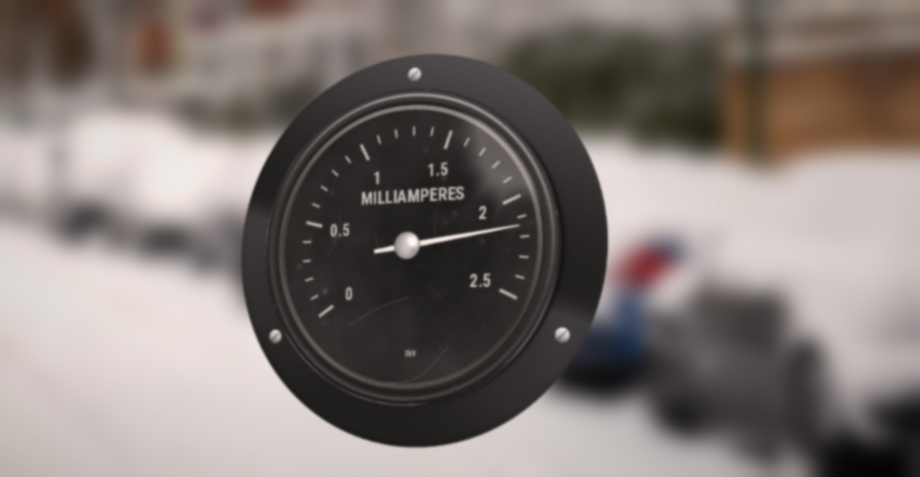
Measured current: 2.15 (mA)
